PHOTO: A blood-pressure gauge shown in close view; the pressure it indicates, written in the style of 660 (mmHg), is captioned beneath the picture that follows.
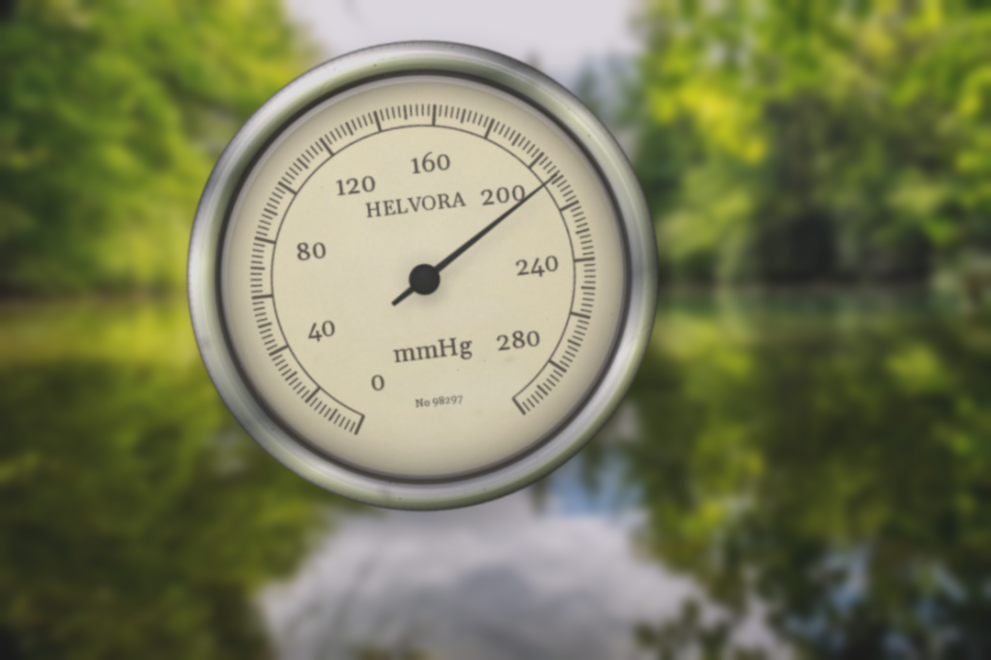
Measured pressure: 208 (mmHg)
